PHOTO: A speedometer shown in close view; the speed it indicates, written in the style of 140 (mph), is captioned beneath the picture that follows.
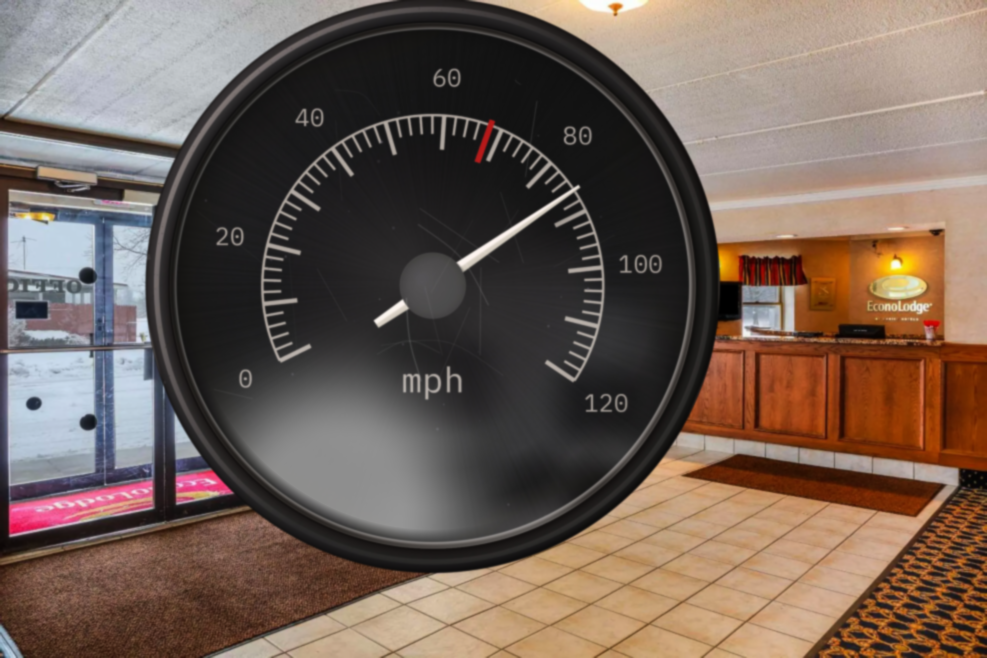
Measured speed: 86 (mph)
